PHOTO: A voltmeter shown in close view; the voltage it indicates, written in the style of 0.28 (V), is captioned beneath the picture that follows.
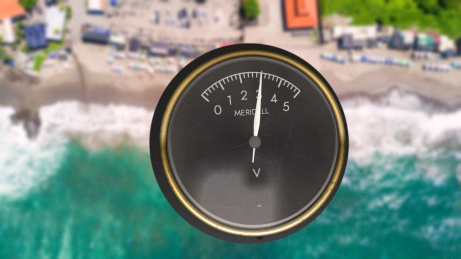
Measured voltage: 3 (V)
